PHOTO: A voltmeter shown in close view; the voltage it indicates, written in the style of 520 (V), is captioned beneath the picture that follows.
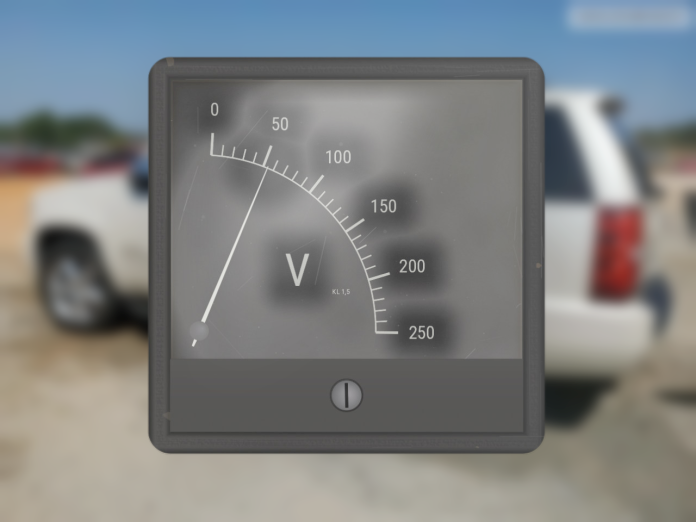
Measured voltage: 55 (V)
